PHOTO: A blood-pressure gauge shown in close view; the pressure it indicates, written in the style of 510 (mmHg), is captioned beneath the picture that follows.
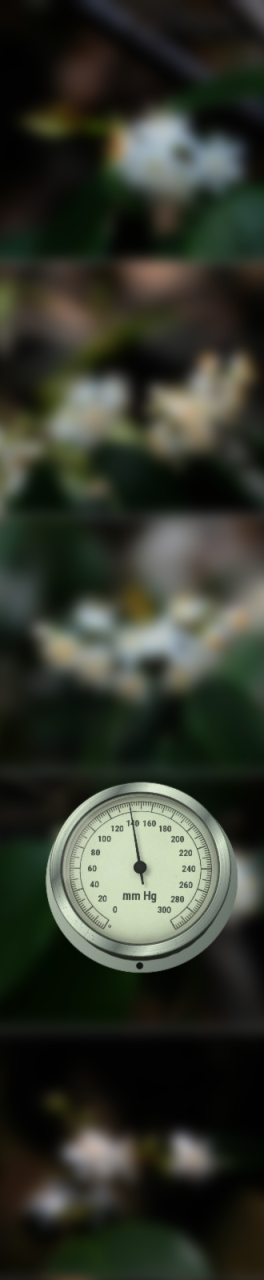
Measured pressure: 140 (mmHg)
